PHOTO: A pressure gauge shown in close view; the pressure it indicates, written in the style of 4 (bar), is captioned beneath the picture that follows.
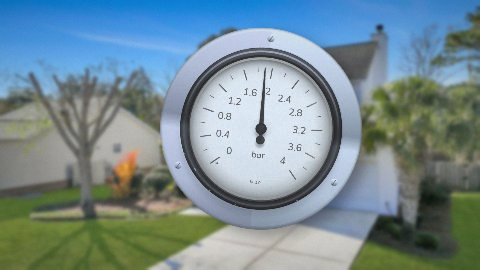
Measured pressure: 1.9 (bar)
